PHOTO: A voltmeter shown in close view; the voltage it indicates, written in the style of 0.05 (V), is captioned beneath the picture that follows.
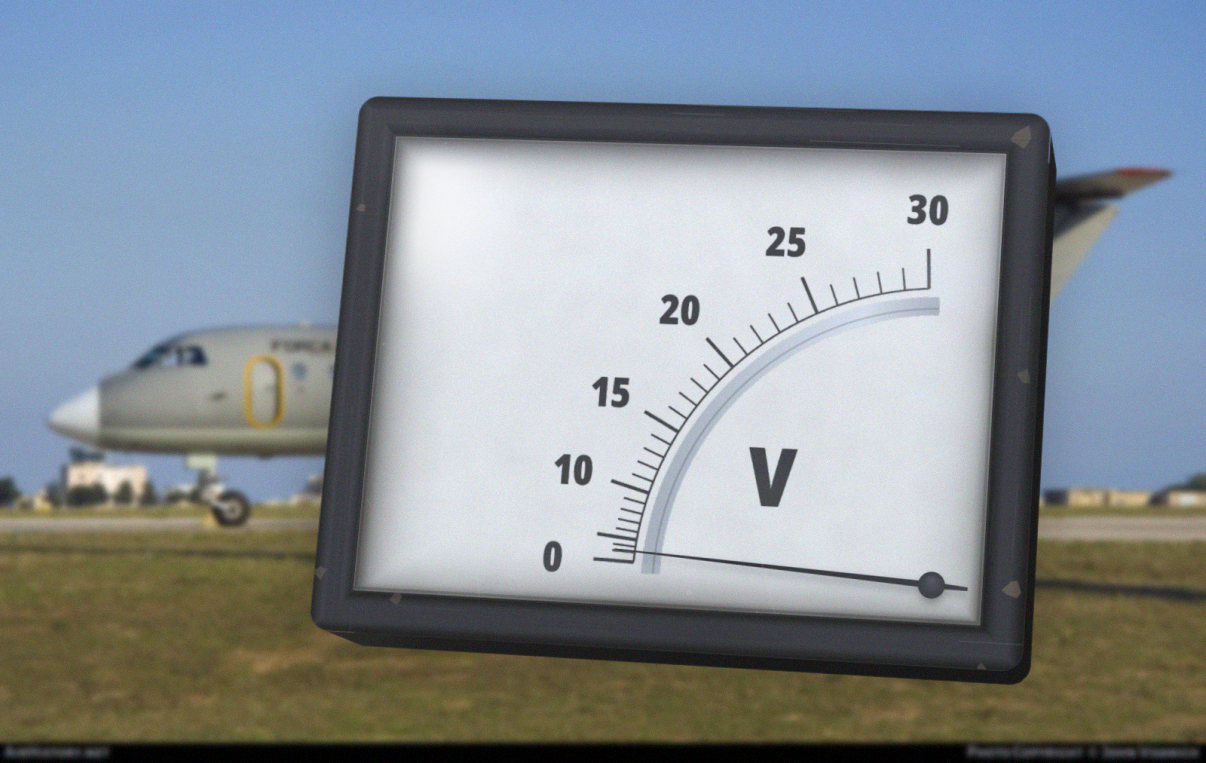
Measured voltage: 3 (V)
